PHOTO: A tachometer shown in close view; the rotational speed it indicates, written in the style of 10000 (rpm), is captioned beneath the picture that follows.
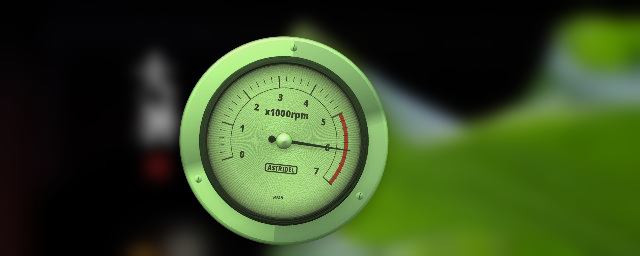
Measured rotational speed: 6000 (rpm)
